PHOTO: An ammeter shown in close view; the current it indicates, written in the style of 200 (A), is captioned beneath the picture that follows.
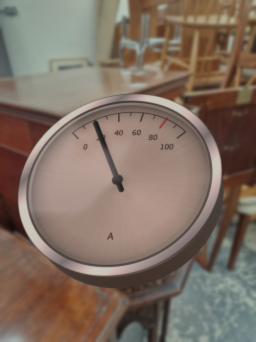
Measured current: 20 (A)
